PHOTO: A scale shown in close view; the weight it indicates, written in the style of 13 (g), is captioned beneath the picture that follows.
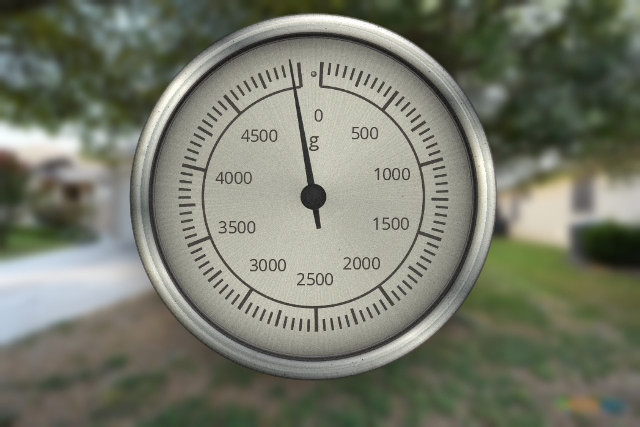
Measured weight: 4950 (g)
